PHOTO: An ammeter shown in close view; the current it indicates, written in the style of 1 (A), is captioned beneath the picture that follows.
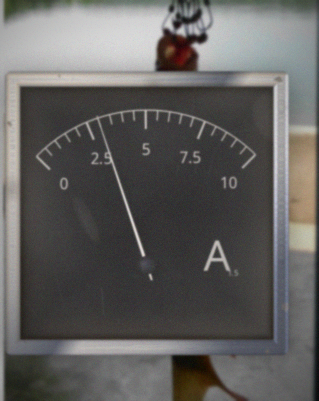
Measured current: 3 (A)
